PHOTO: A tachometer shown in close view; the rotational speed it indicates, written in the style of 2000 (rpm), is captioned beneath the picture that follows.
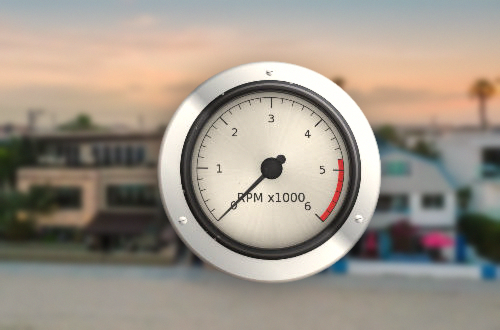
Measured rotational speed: 0 (rpm)
